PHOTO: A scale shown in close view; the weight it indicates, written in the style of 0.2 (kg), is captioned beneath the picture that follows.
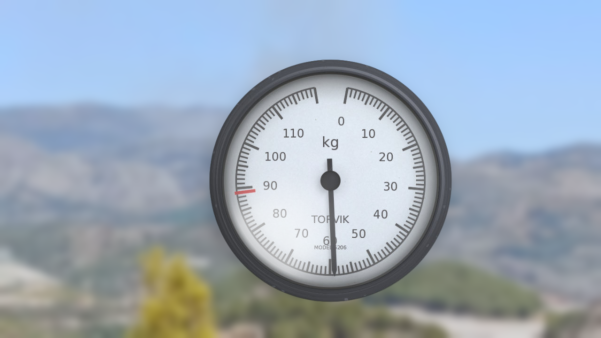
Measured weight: 59 (kg)
